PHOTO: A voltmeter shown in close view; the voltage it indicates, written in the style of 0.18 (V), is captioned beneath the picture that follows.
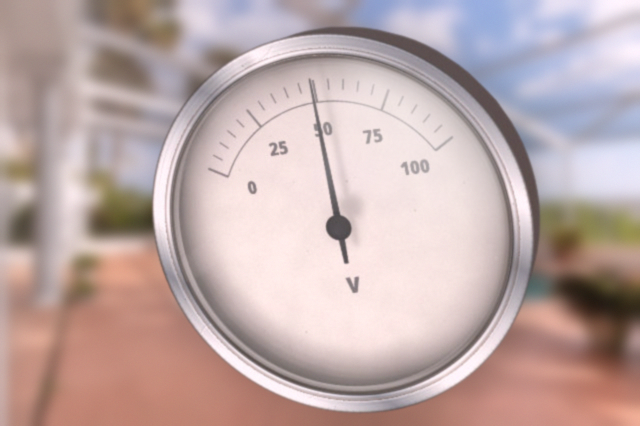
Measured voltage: 50 (V)
